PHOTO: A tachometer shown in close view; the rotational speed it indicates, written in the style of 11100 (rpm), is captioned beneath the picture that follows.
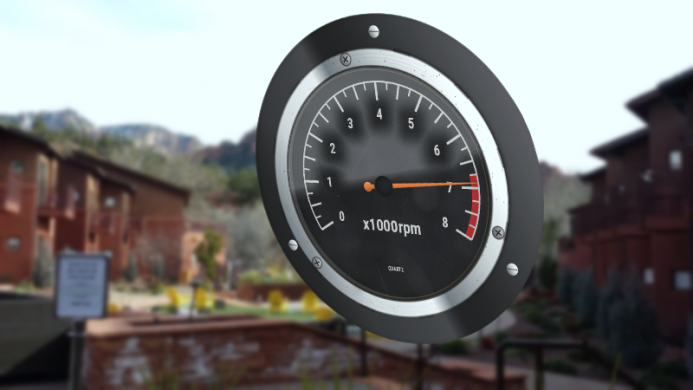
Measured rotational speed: 6875 (rpm)
